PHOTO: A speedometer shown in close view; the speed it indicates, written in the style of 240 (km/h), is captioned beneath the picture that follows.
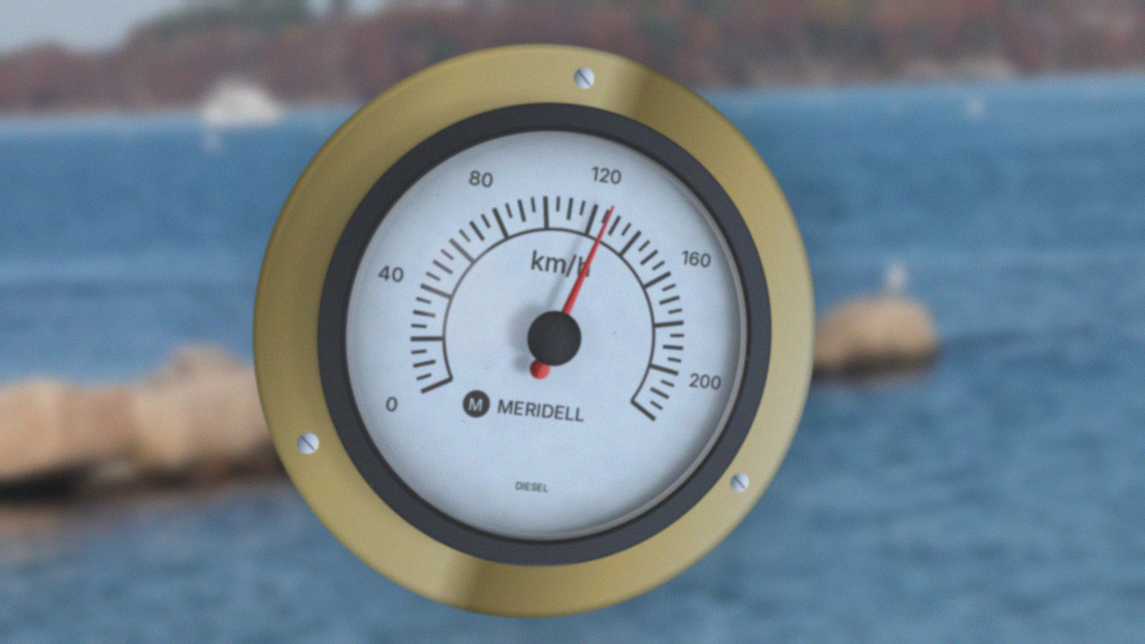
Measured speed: 125 (km/h)
